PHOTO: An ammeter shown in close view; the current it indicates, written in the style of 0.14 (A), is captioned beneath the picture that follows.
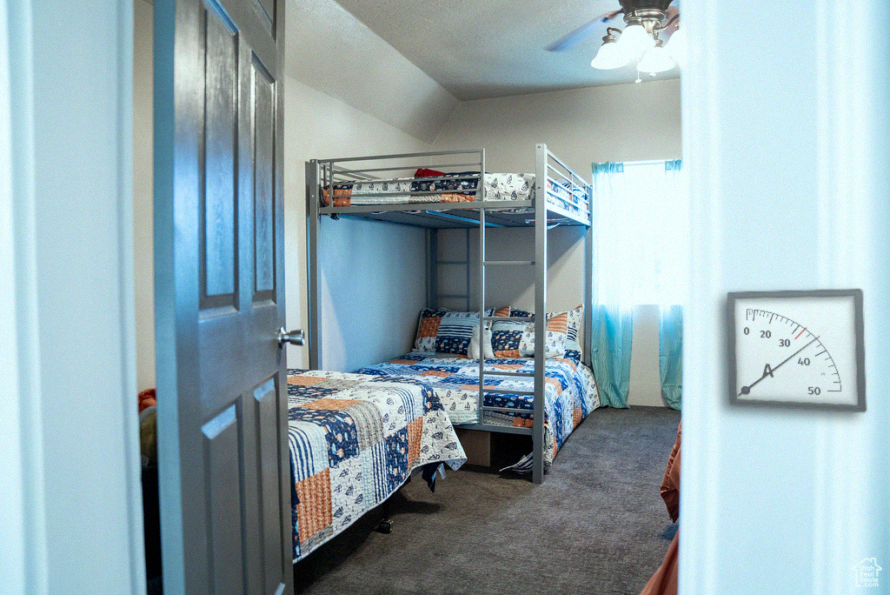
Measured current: 36 (A)
